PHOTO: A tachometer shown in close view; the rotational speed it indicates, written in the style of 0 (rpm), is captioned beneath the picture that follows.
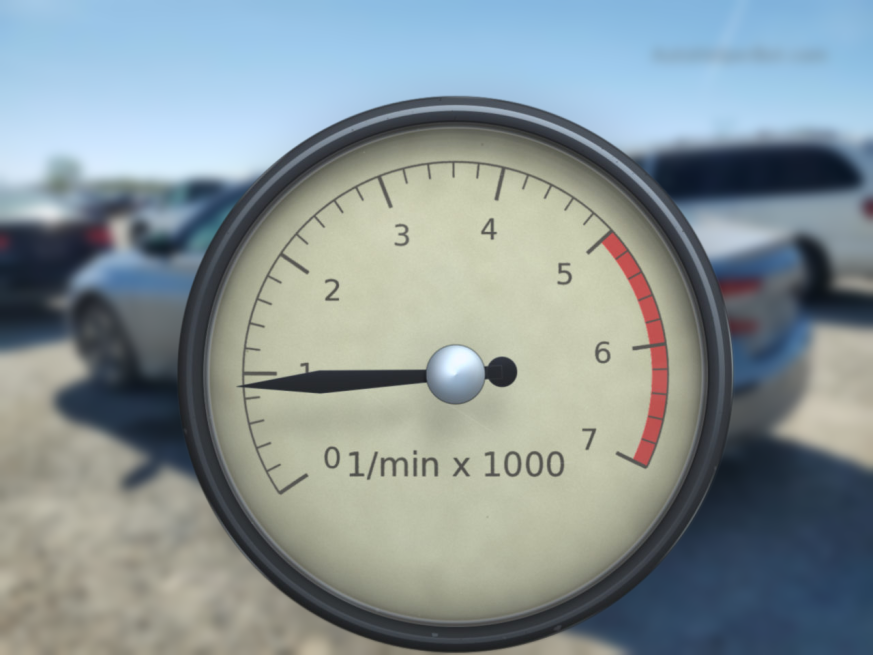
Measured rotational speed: 900 (rpm)
